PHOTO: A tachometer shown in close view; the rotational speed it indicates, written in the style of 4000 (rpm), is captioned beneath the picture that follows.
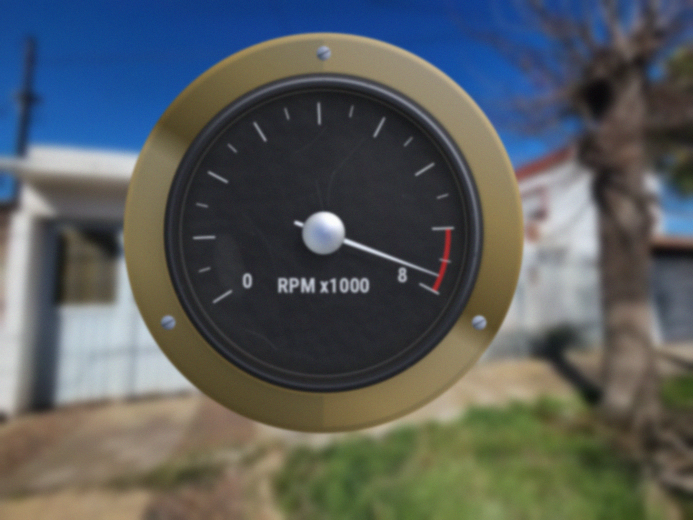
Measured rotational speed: 7750 (rpm)
